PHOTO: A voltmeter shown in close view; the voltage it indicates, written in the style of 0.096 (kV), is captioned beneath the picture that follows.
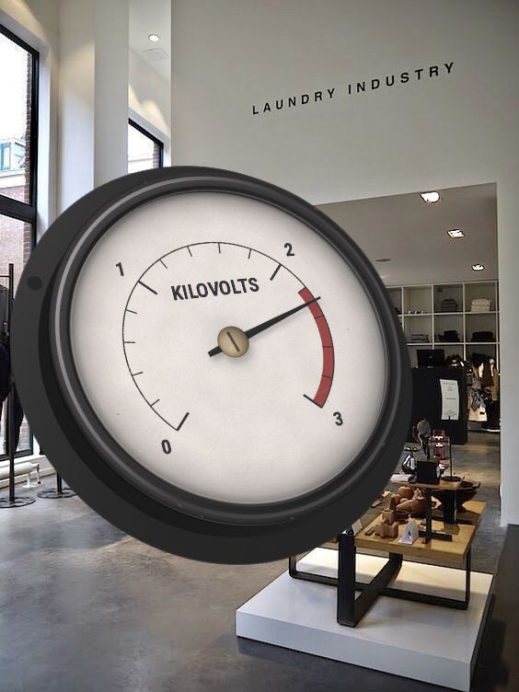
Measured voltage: 2.3 (kV)
